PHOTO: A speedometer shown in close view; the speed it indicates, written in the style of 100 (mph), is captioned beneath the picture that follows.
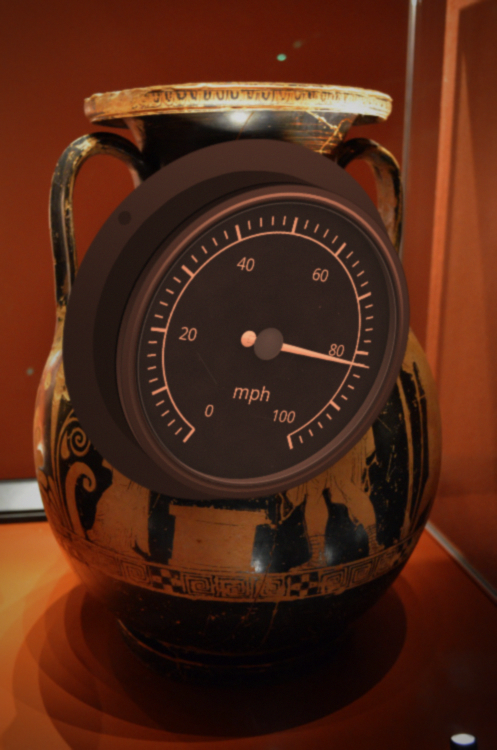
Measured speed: 82 (mph)
